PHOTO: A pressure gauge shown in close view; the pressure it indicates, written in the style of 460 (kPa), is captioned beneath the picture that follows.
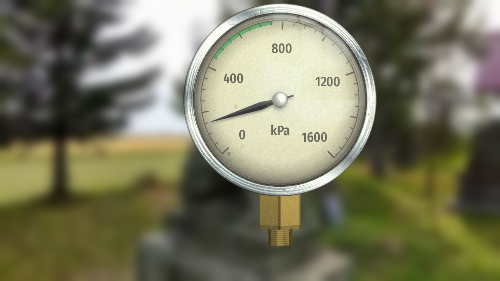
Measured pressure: 150 (kPa)
